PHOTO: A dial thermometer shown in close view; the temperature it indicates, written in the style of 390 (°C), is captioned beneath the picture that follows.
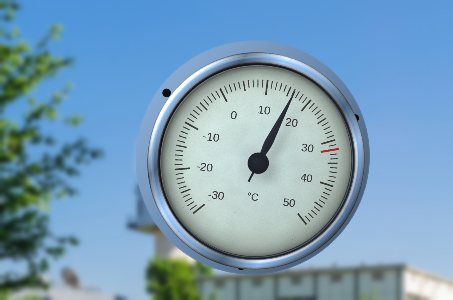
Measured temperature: 16 (°C)
